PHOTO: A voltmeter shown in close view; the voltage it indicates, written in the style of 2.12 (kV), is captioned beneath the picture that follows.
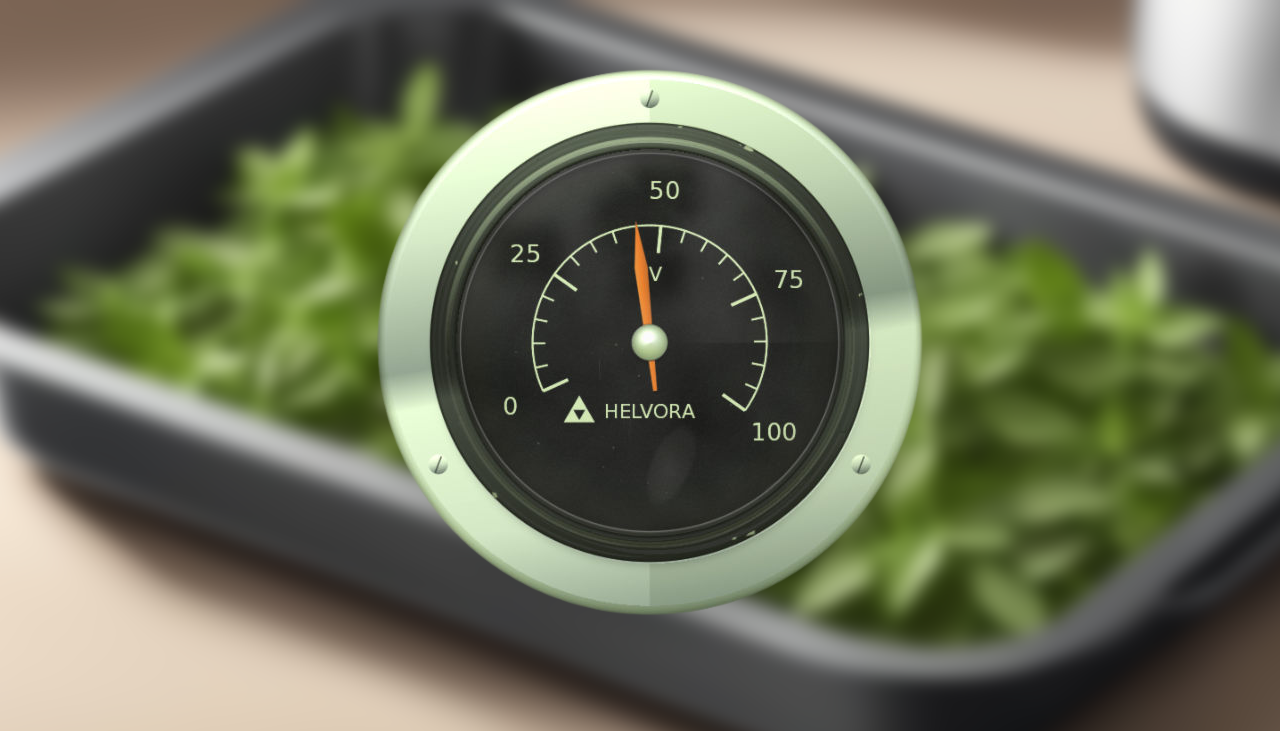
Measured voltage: 45 (kV)
